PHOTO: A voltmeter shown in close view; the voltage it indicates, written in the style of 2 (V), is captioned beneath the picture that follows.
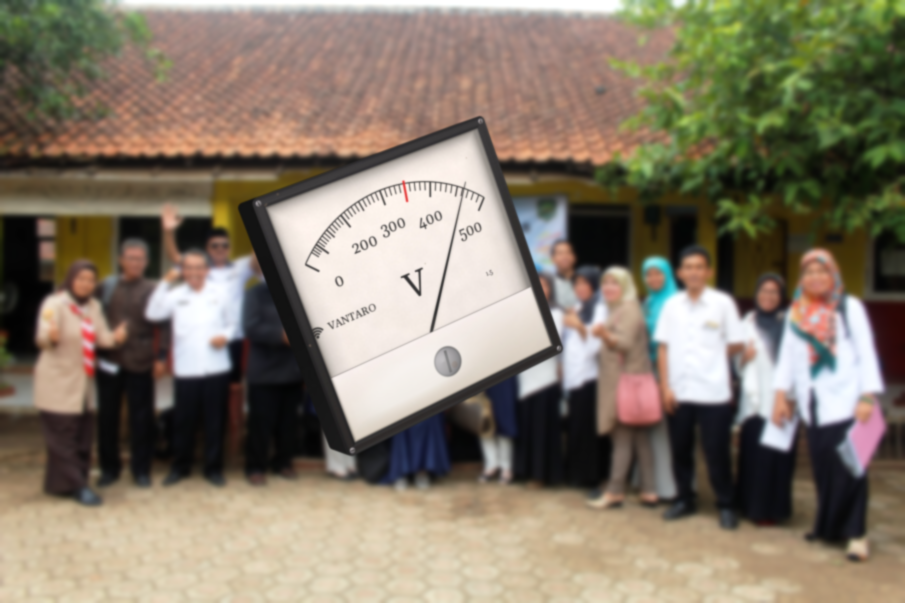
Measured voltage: 460 (V)
